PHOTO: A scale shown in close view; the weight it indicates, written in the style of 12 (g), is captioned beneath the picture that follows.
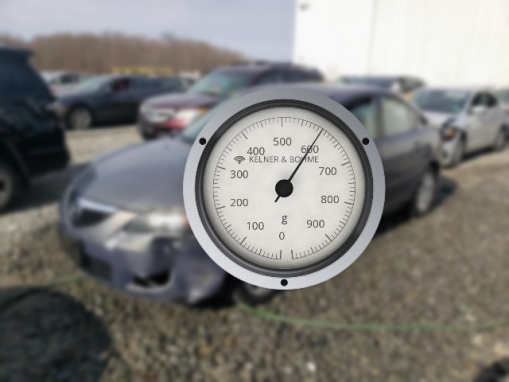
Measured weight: 600 (g)
